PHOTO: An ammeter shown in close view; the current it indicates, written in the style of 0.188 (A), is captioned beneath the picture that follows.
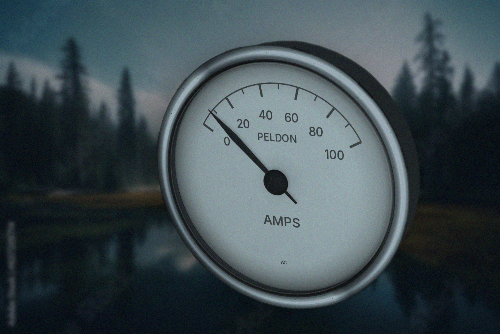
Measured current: 10 (A)
